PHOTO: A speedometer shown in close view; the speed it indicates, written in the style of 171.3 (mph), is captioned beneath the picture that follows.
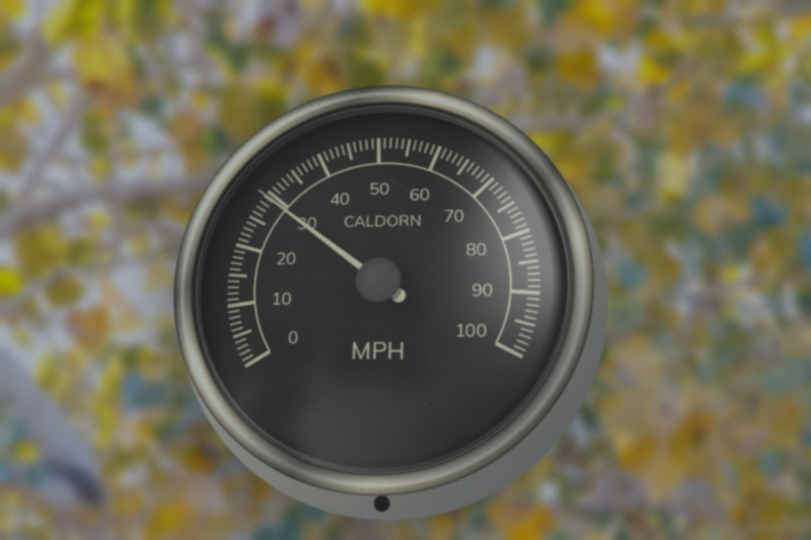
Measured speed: 29 (mph)
